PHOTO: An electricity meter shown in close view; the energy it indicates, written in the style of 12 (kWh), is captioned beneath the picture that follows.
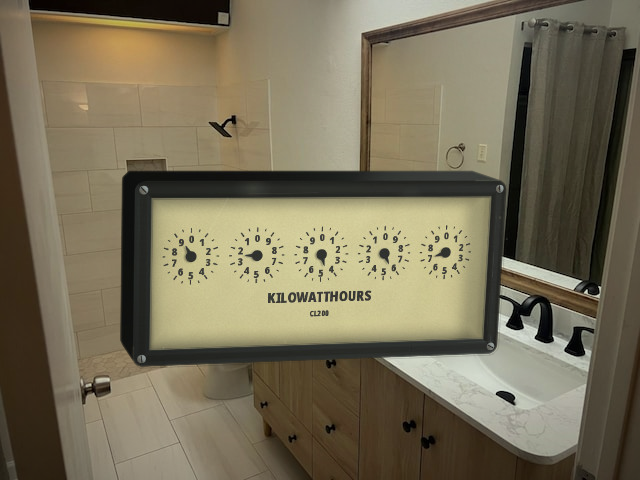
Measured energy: 92457 (kWh)
